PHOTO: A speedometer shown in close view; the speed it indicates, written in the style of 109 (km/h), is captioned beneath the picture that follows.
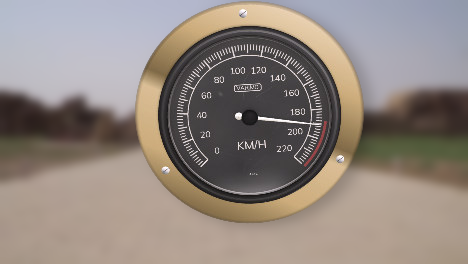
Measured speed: 190 (km/h)
